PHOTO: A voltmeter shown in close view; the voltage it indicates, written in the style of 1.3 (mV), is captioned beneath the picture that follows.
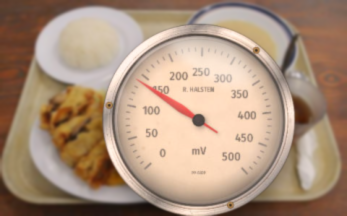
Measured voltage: 140 (mV)
